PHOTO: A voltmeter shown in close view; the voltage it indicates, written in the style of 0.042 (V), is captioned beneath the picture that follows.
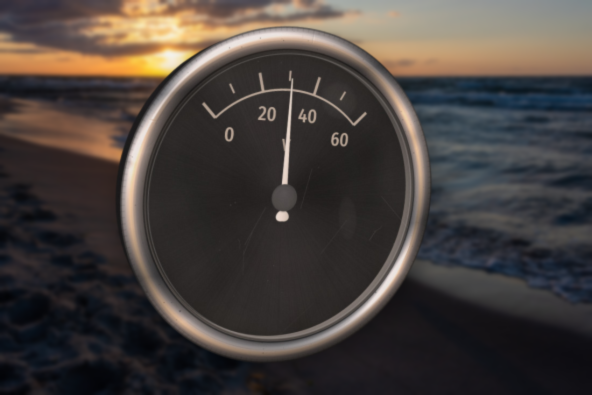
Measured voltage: 30 (V)
